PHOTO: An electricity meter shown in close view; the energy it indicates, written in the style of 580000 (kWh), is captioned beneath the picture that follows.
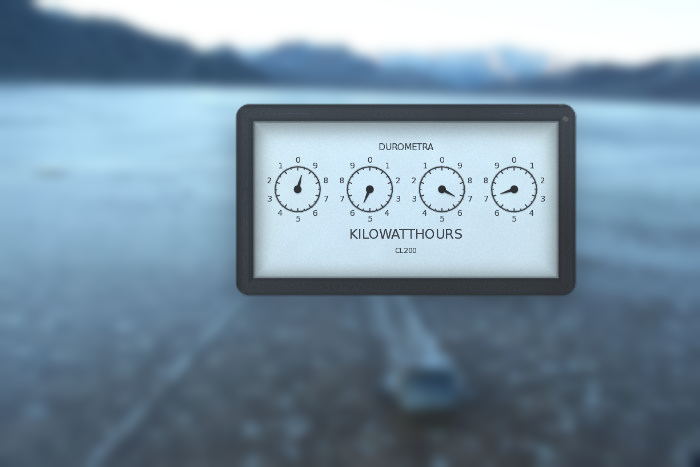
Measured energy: 9567 (kWh)
